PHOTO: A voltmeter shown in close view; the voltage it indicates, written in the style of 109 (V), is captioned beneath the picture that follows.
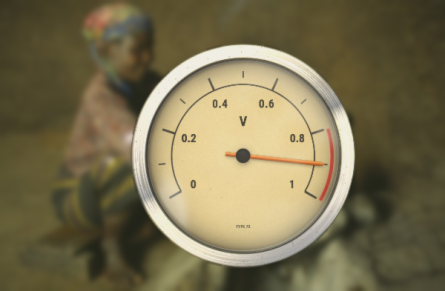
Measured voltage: 0.9 (V)
